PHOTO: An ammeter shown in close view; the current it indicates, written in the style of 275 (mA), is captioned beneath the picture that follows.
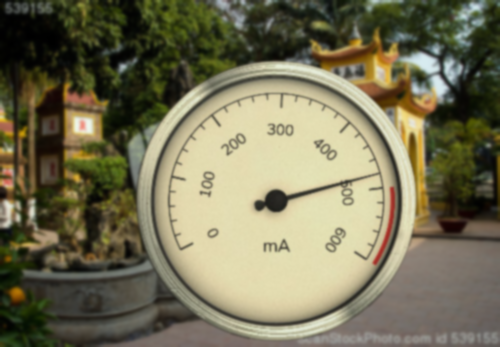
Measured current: 480 (mA)
